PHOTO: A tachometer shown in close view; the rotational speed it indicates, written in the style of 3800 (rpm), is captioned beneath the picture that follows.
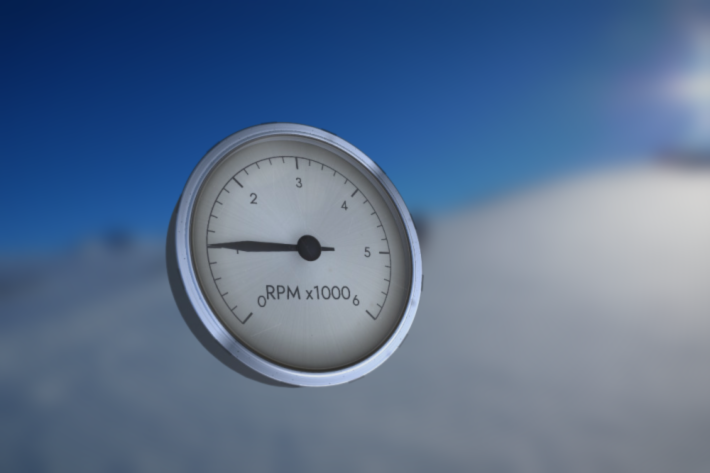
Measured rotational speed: 1000 (rpm)
